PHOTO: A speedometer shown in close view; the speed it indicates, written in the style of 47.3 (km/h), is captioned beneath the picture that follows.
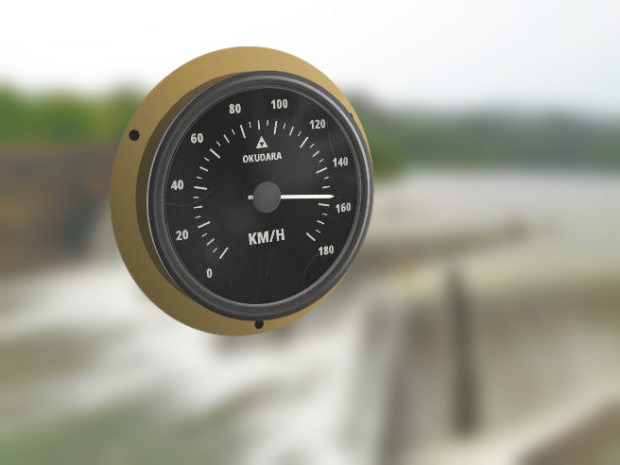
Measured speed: 155 (km/h)
